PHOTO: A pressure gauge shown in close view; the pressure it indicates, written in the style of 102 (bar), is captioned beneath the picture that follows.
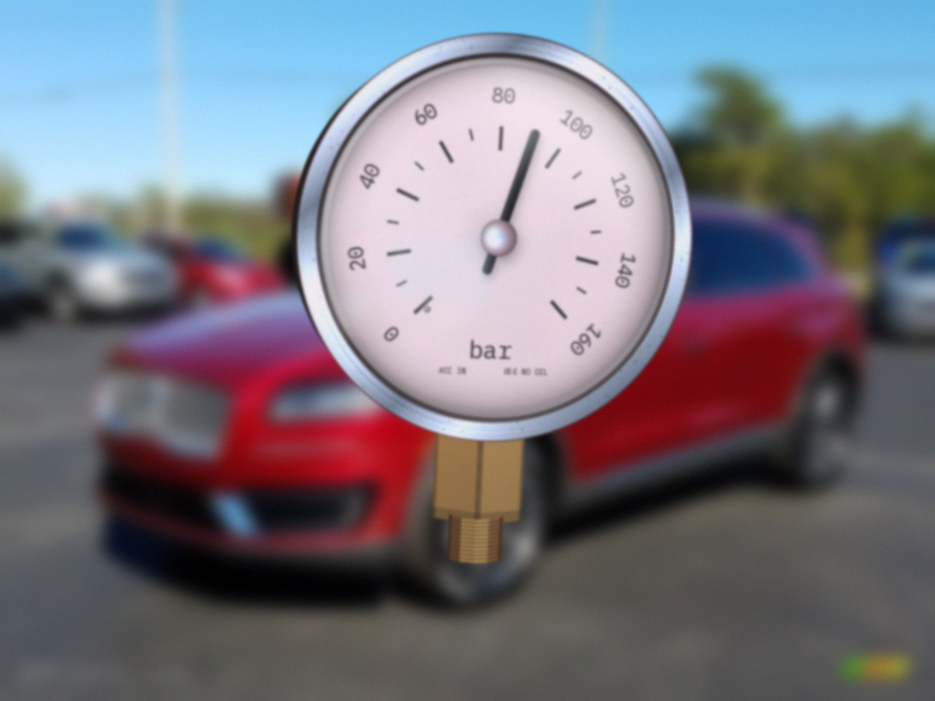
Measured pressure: 90 (bar)
